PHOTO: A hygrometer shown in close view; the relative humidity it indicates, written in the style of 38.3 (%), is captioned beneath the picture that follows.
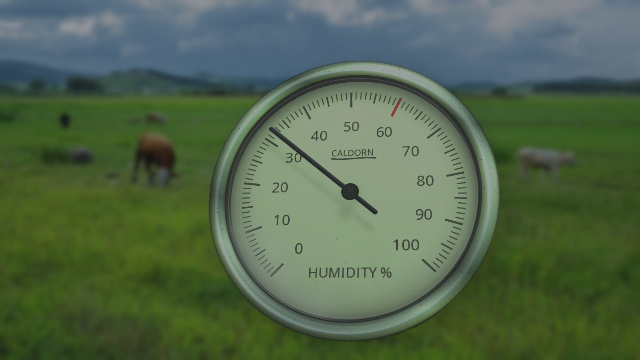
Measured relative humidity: 32 (%)
